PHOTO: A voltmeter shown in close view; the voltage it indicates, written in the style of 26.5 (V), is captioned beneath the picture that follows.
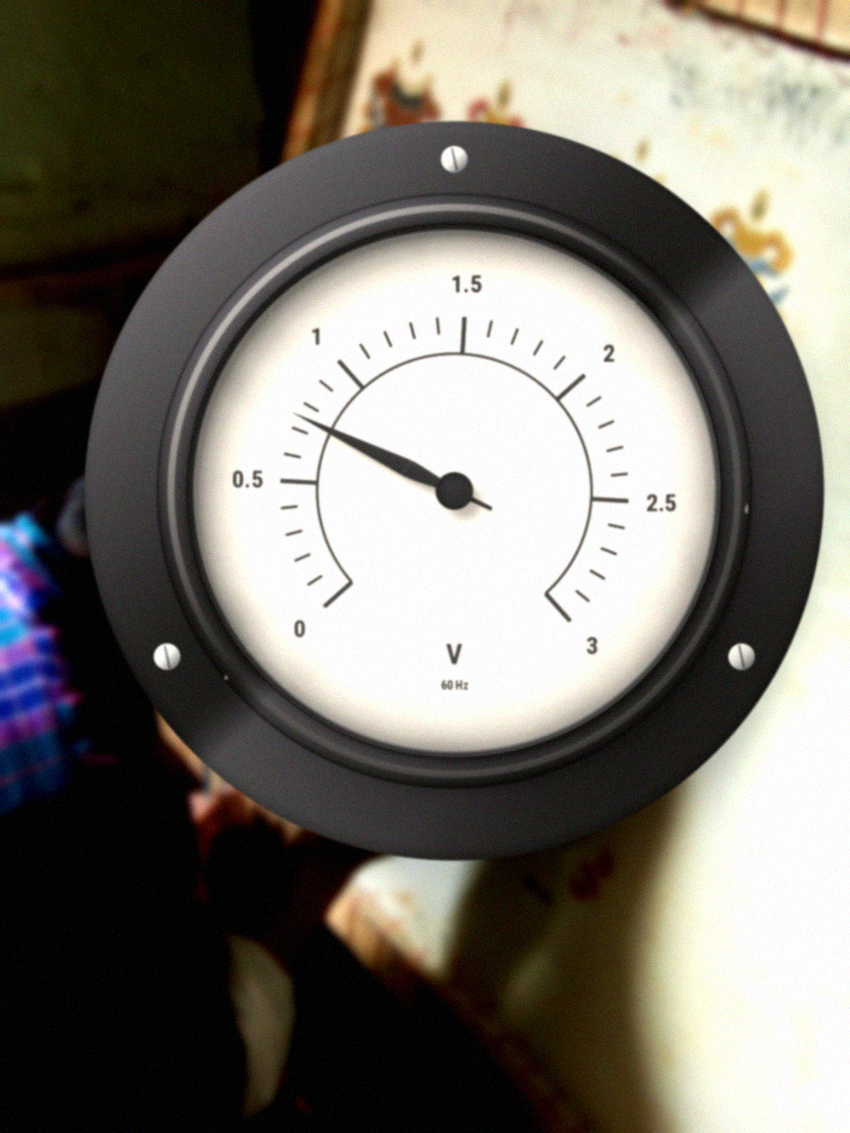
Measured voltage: 0.75 (V)
